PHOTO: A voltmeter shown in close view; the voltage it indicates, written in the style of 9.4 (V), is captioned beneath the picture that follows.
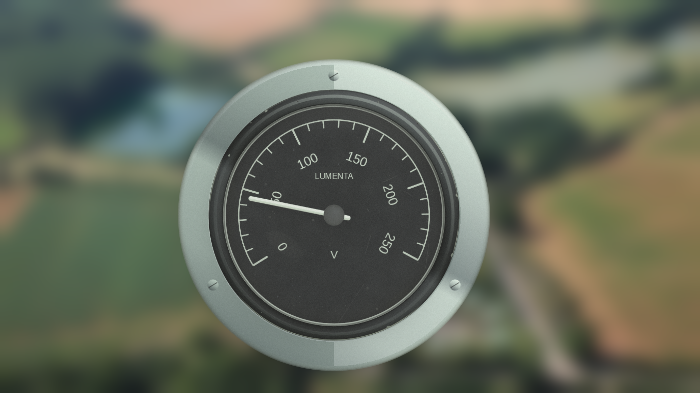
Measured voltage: 45 (V)
